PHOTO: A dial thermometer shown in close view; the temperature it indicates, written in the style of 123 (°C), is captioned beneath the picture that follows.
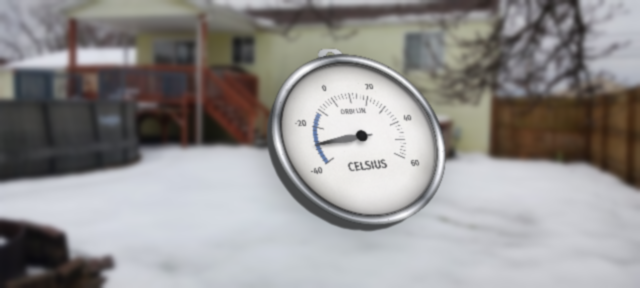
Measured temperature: -30 (°C)
